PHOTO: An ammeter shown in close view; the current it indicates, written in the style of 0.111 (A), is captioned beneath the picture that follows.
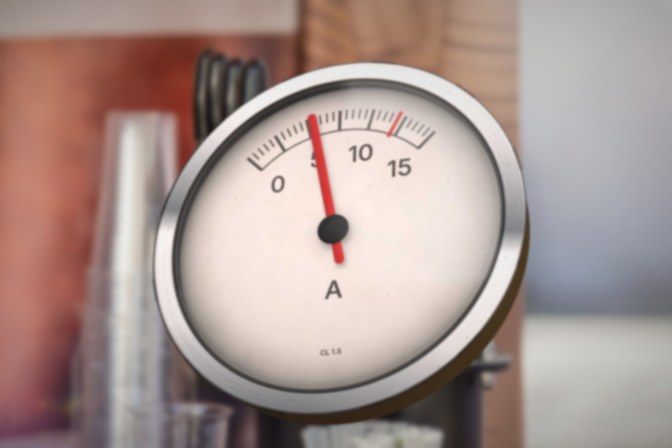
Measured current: 5.5 (A)
